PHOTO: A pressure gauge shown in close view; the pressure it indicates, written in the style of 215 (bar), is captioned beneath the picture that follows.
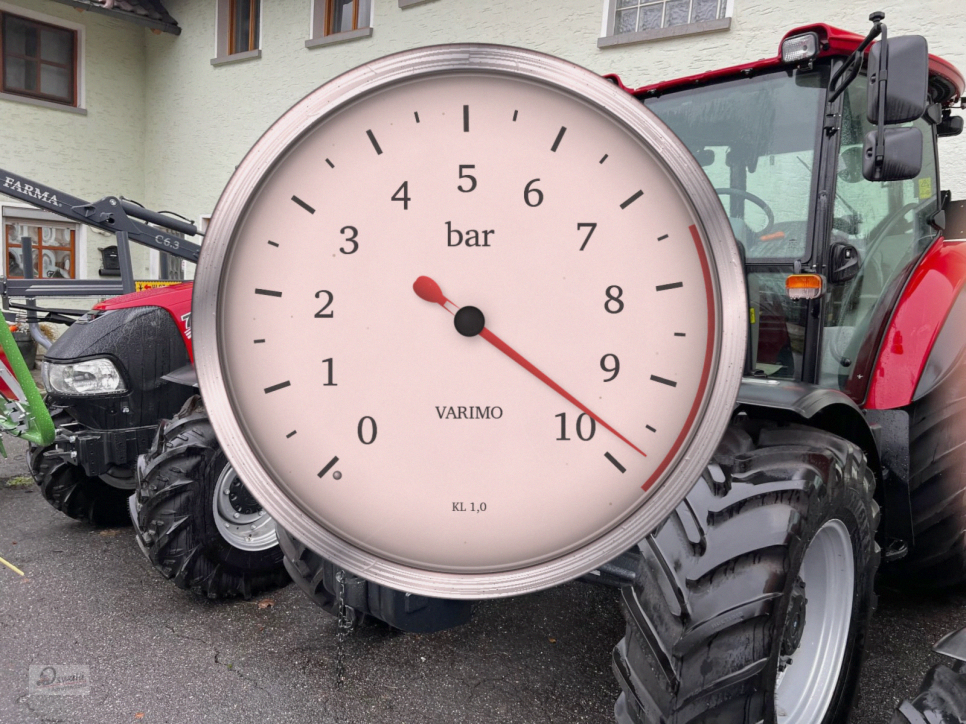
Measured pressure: 9.75 (bar)
